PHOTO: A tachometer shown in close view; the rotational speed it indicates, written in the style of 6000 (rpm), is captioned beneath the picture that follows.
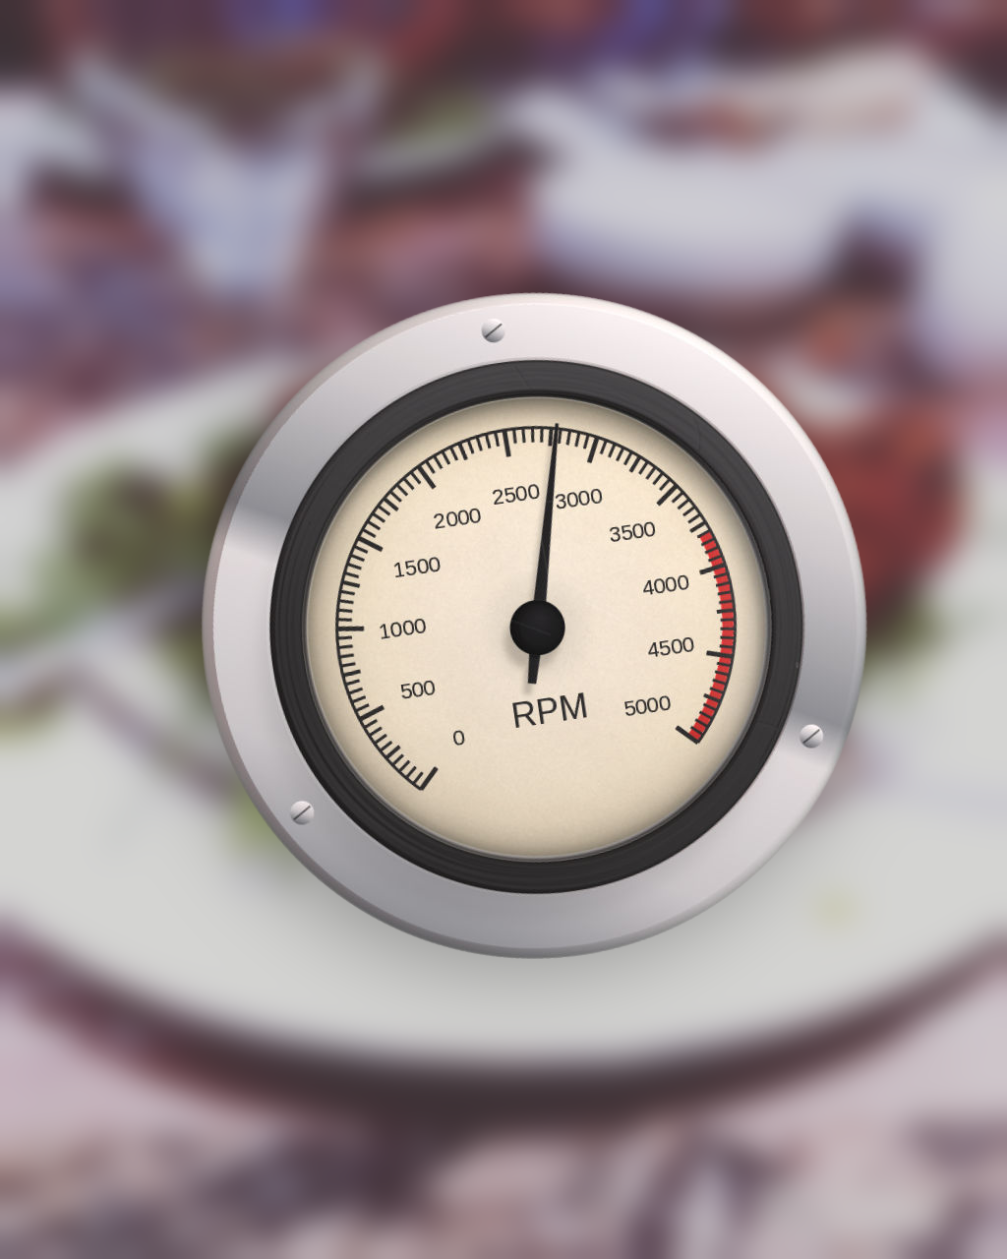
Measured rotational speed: 2775 (rpm)
